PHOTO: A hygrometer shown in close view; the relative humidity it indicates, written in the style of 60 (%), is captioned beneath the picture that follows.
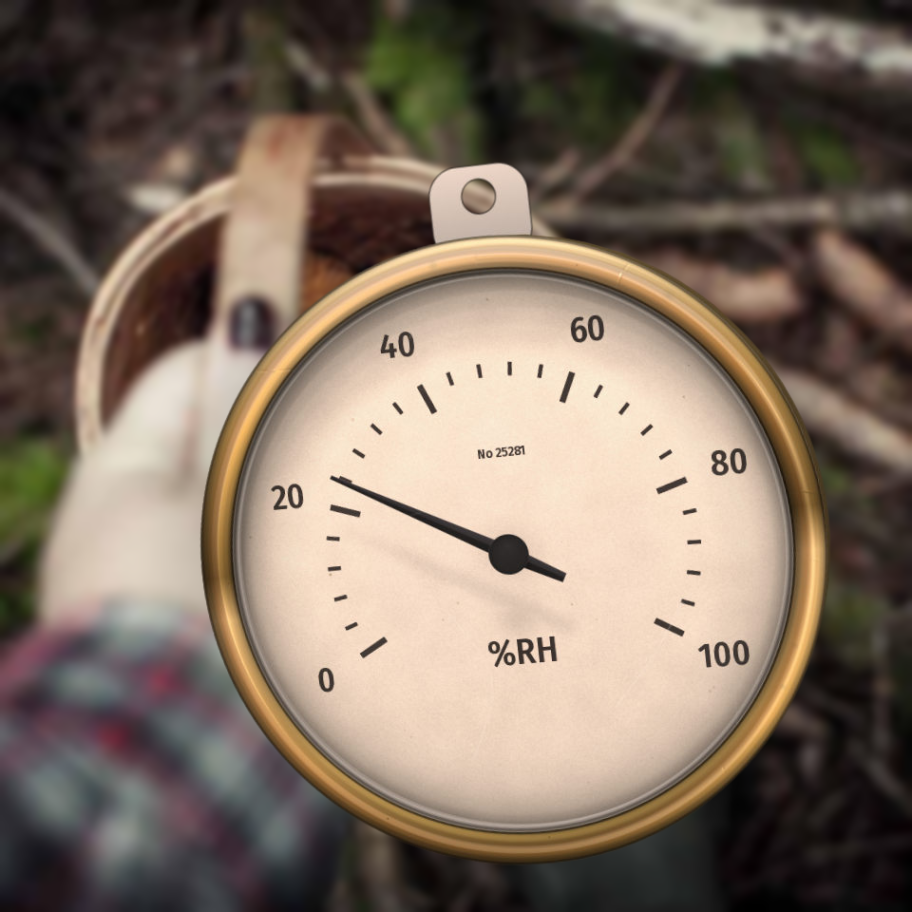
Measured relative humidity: 24 (%)
